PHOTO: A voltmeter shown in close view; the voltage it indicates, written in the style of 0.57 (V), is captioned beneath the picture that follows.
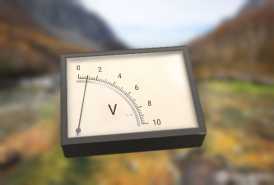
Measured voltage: 1 (V)
